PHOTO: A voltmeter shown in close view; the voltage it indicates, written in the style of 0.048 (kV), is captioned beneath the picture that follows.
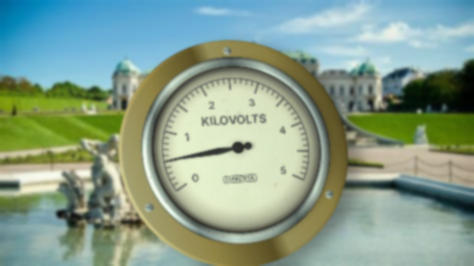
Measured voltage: 0.5 (kV)
